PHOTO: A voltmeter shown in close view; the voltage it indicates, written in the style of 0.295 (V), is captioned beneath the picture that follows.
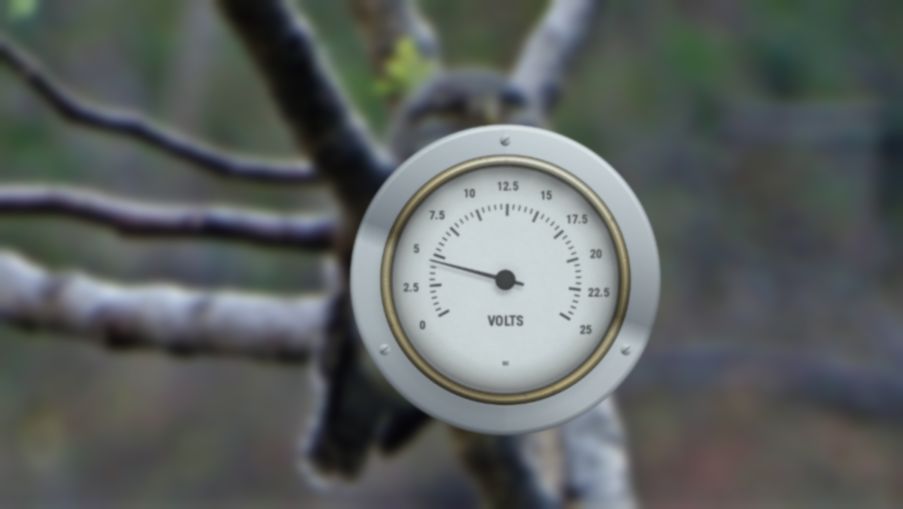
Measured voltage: 4.5 (V)
